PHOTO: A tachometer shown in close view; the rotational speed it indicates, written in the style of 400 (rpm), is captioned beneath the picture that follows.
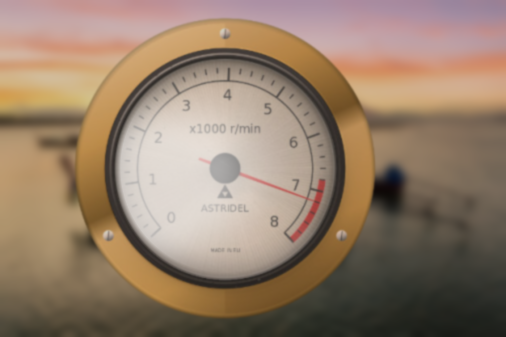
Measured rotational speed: 7200 (rpm)
